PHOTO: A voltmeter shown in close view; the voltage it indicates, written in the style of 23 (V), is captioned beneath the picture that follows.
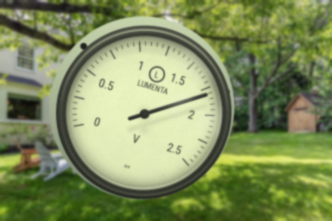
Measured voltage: 1.8 (V)
